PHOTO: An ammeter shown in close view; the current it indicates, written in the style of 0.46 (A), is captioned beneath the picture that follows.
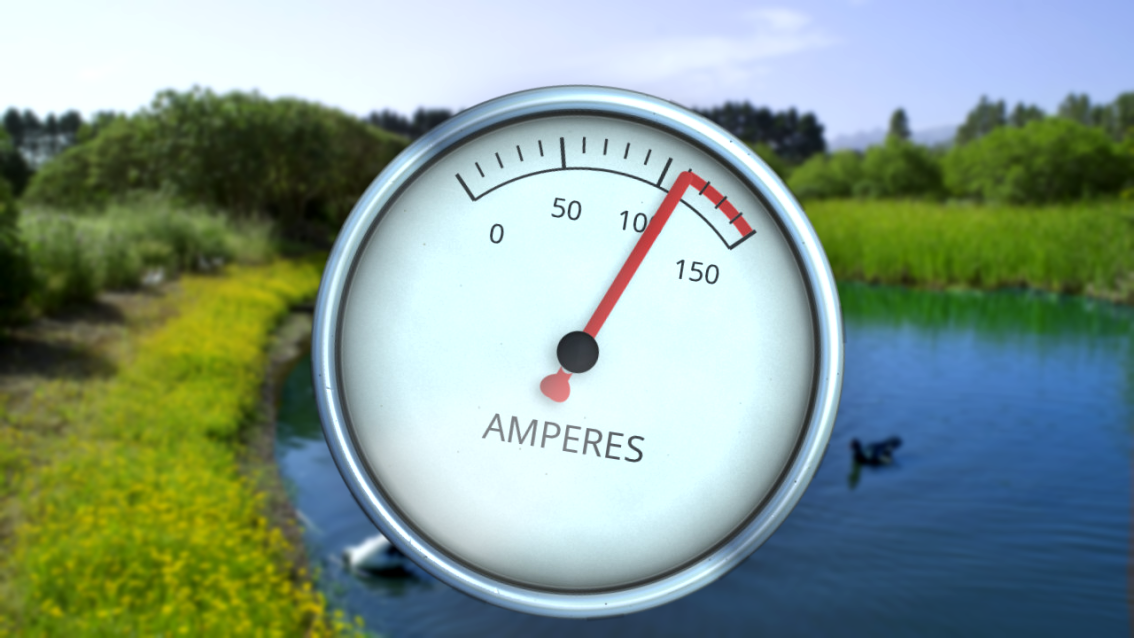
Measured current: 110 (A)
